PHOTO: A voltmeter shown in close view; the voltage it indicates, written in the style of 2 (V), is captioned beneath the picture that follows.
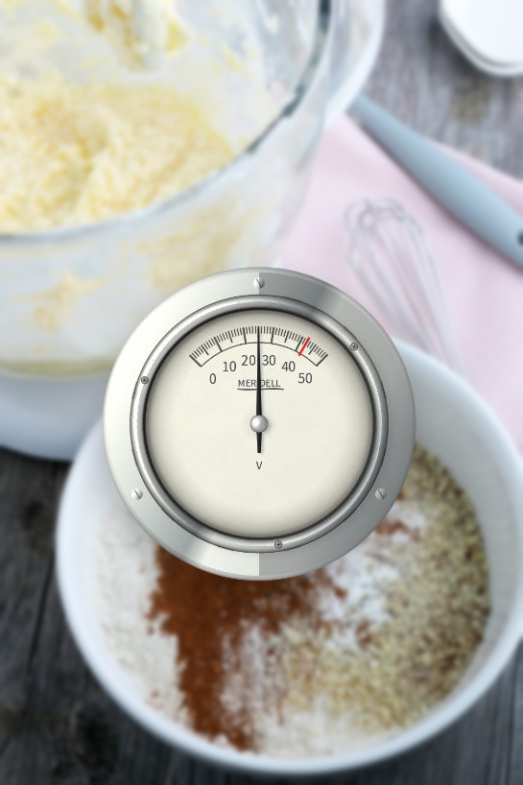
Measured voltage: 25 (V)
